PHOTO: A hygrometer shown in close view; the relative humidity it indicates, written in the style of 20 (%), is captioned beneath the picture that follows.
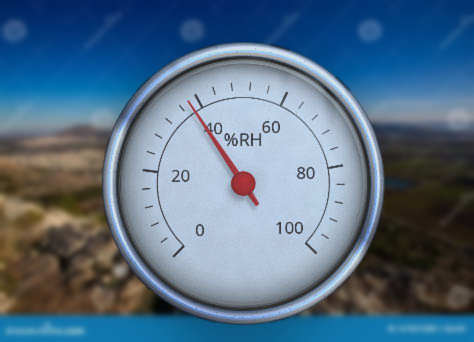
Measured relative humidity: 38 (%)
